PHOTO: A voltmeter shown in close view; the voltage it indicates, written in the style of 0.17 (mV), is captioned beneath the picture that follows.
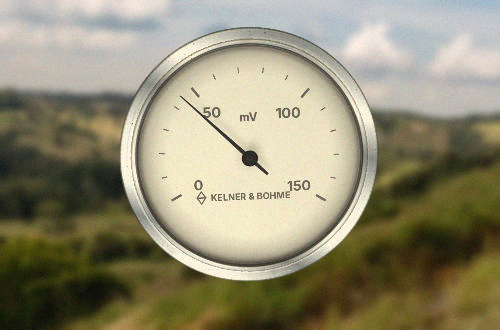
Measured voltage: 45 (mV)
